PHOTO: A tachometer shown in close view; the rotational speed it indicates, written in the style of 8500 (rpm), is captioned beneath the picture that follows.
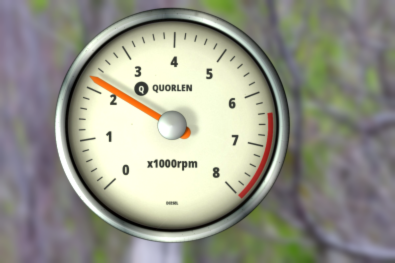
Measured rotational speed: 2200 (rpm)
